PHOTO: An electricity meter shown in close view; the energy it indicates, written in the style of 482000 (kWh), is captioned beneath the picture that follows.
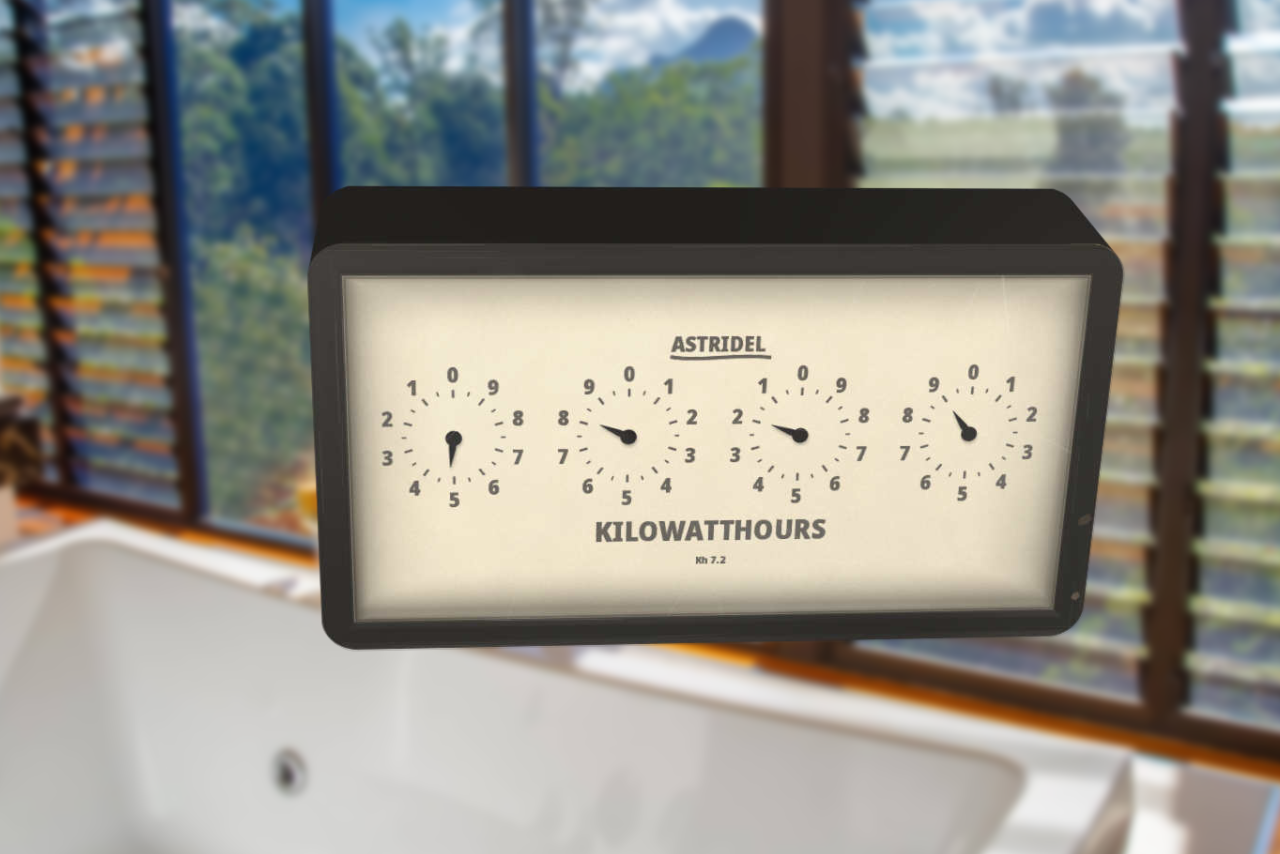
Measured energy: 4819 (kWh)
